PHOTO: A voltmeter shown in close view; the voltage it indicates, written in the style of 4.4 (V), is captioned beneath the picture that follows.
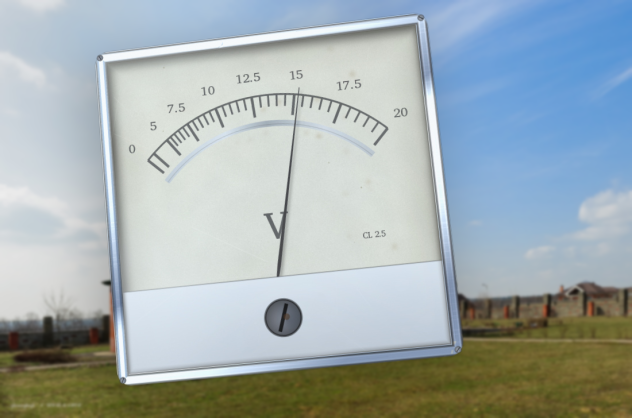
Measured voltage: 15.25 (V)
